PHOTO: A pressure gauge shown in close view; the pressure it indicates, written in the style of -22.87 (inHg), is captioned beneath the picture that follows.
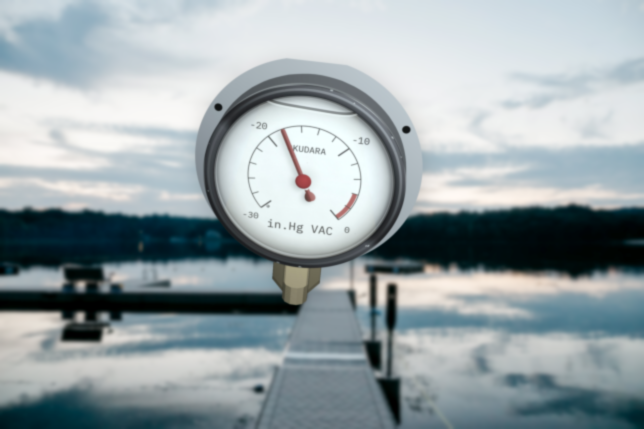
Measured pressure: -18 (inHg)
